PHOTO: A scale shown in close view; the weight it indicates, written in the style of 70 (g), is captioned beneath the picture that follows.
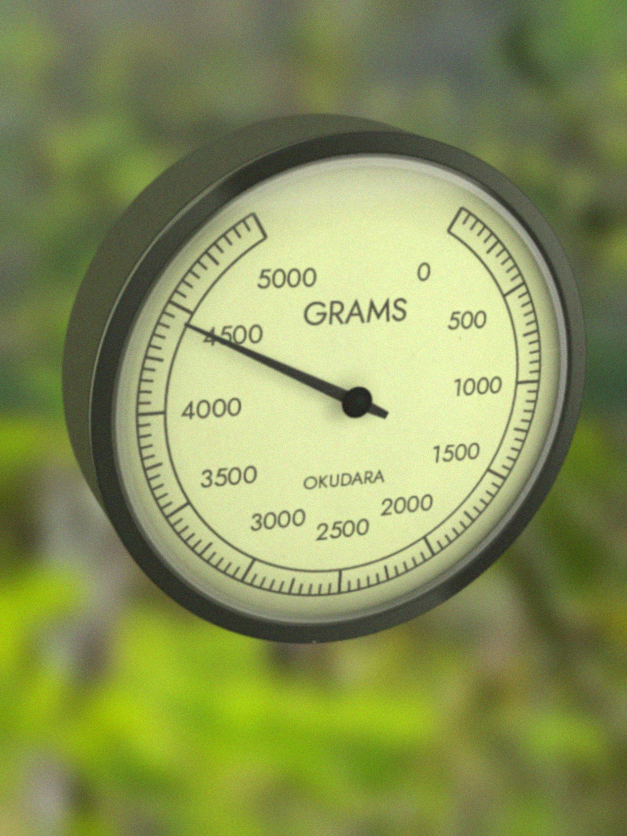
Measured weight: 4450 (g)
